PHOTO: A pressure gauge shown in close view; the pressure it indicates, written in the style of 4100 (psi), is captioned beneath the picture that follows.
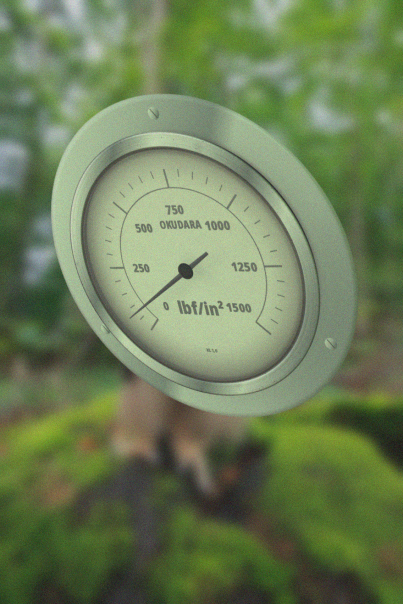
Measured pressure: 75 (psi)
